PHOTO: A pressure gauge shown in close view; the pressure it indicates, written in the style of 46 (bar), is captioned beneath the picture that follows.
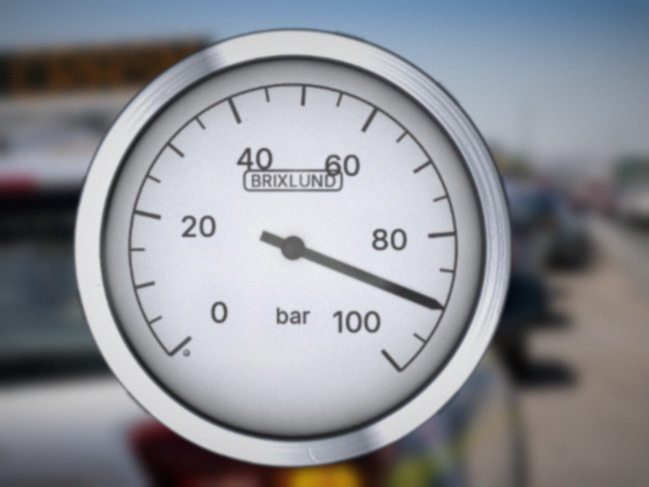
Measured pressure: 90 (bar)
